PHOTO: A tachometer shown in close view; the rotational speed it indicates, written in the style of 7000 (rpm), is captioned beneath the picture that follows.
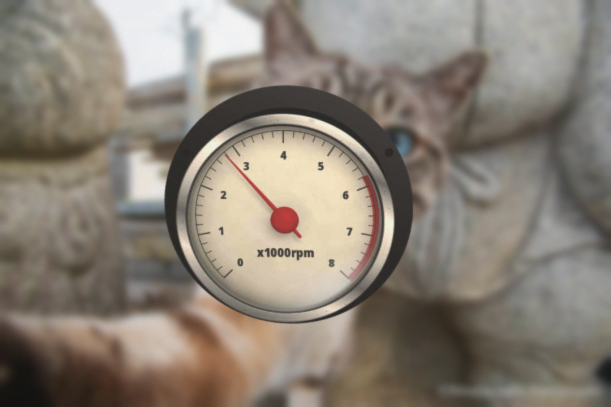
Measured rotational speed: 2800 (rpm)
